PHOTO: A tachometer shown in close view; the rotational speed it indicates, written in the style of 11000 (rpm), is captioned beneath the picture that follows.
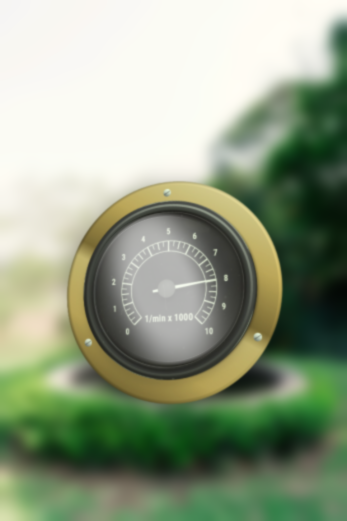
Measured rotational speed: 8000 (rpm)
